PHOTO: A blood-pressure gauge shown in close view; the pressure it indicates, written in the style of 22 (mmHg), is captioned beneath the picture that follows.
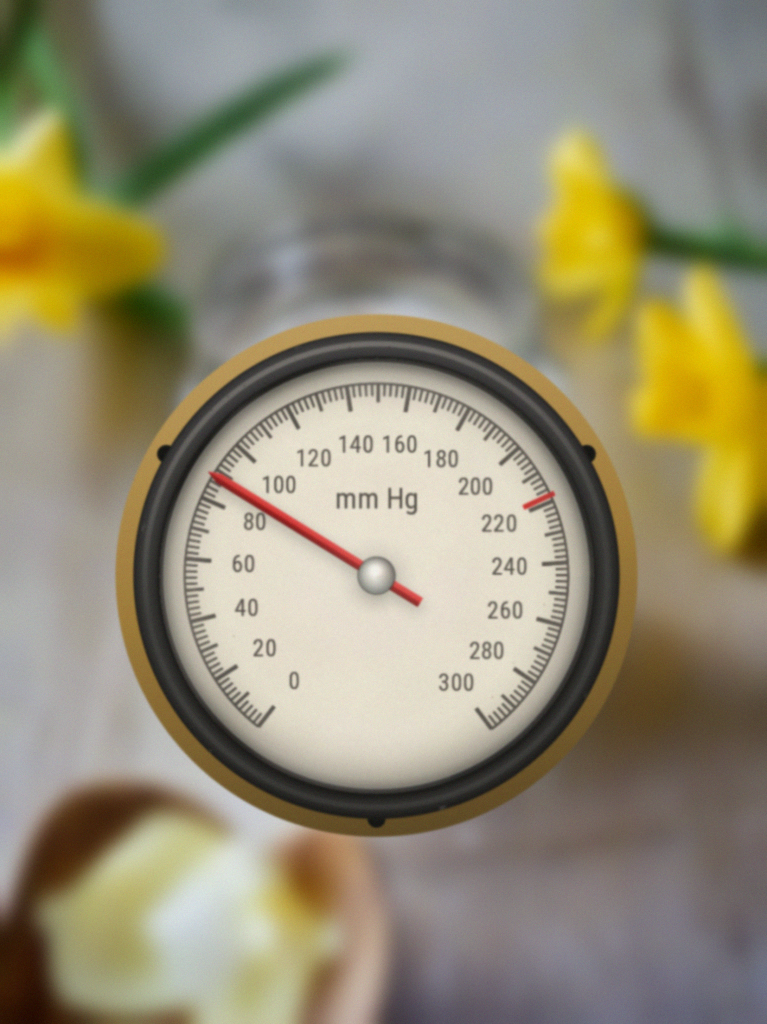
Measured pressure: 88 (mmHg)
